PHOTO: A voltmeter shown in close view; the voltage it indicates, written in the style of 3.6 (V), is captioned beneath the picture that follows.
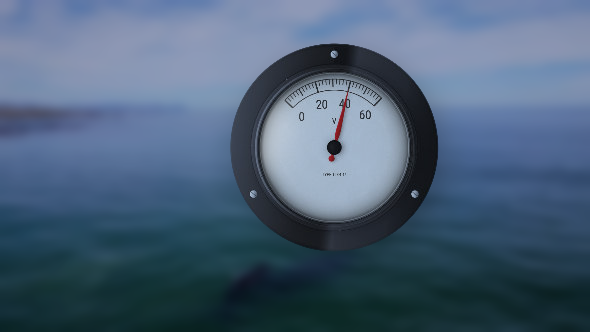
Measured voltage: 40 (V)
